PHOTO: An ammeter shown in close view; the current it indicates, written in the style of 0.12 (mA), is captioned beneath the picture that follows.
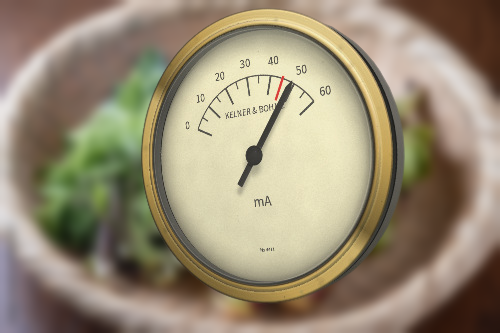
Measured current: 50 (mA)
